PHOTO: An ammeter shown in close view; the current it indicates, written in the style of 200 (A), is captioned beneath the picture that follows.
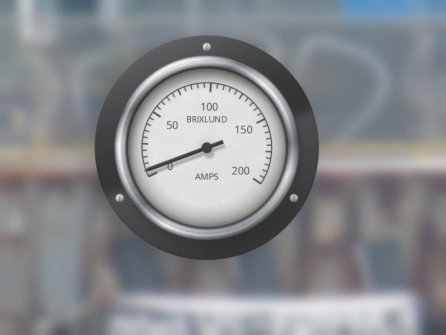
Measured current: 5 (A)
